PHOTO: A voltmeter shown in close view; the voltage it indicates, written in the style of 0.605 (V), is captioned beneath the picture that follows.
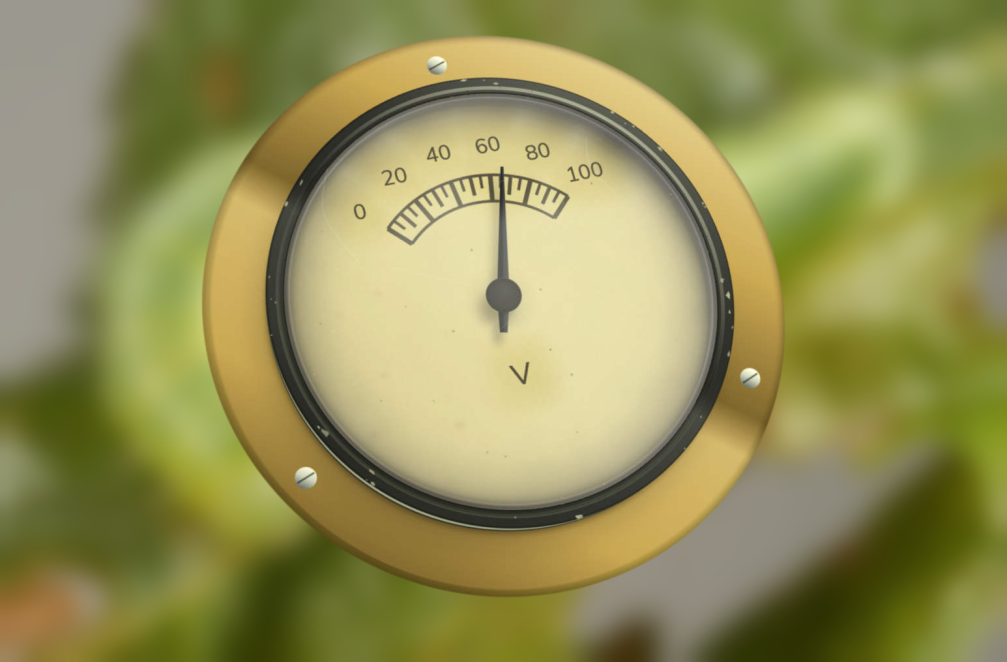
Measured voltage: 65 (V)
